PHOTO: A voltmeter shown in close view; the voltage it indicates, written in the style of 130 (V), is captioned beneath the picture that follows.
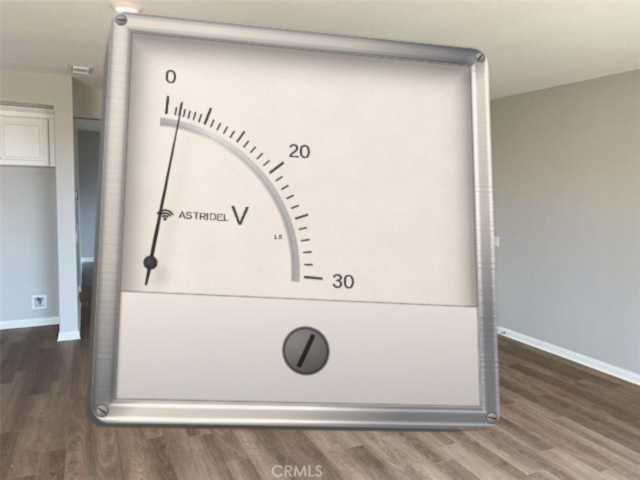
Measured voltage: 5 (V)
